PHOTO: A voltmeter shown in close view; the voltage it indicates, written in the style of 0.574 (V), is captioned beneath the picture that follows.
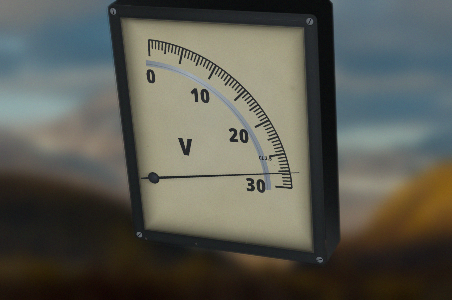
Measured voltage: 27.5 (V)
